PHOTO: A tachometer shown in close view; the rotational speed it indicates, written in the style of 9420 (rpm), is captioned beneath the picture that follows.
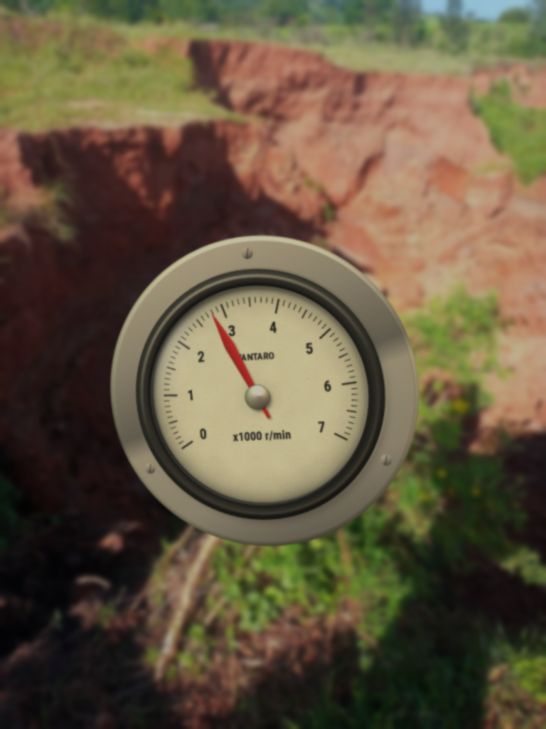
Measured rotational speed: 2800 (rpm)
